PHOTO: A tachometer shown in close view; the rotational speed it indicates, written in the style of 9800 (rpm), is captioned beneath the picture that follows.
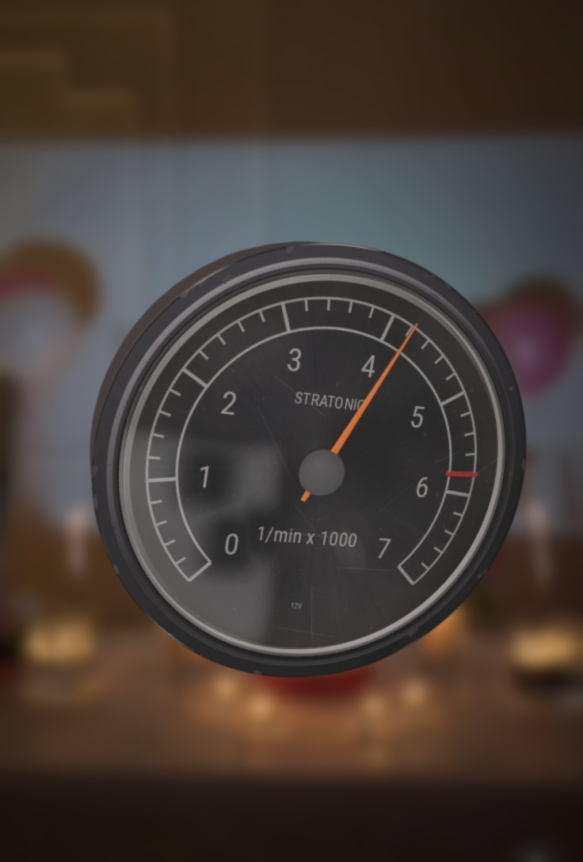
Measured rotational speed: 4200 (rpm)
